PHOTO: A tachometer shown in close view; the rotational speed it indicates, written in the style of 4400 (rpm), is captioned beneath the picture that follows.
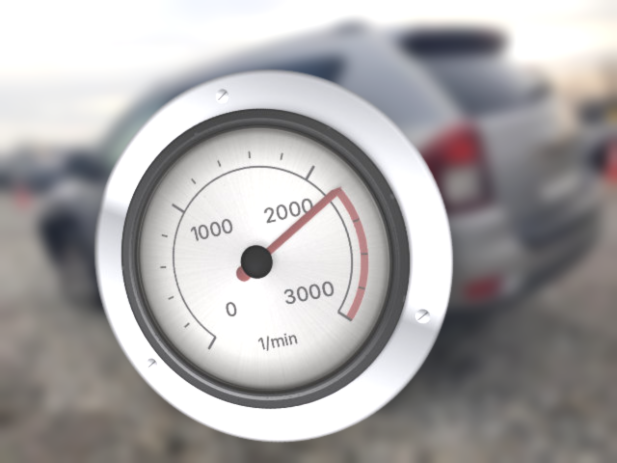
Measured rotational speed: 2200 (rpm)
